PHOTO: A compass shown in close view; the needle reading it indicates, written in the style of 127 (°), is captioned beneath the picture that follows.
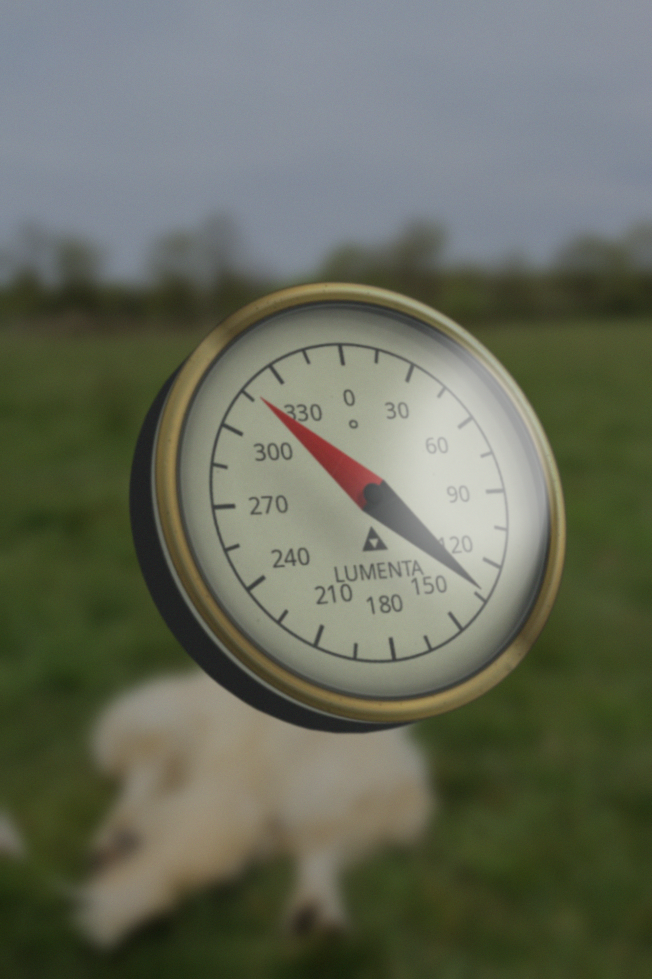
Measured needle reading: 315 (°)
